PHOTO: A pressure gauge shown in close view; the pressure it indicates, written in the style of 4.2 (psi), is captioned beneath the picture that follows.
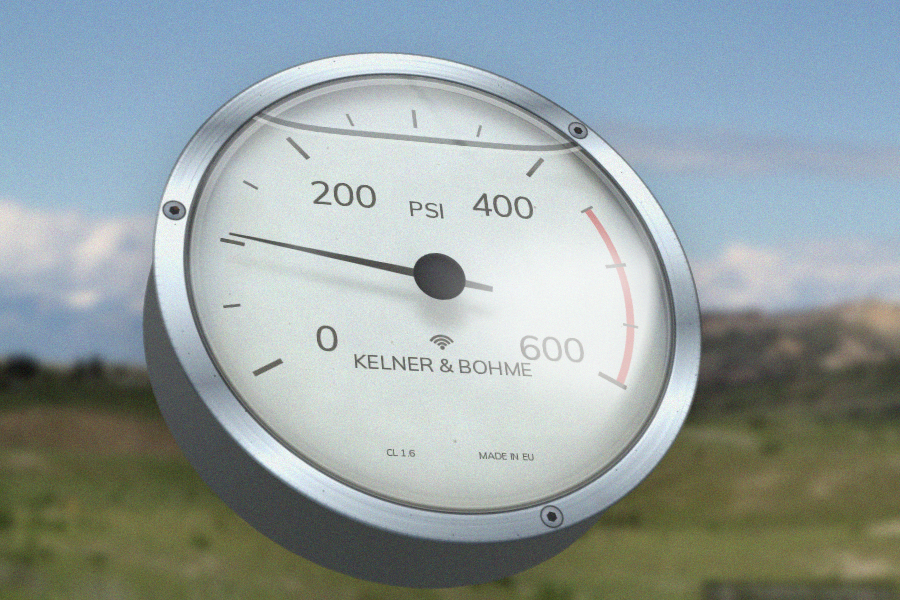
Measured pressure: 100 (psi)
